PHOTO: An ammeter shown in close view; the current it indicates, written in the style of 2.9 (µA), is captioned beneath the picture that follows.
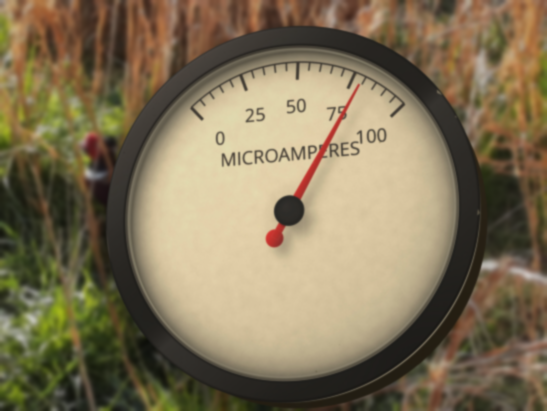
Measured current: 80 (µA)
